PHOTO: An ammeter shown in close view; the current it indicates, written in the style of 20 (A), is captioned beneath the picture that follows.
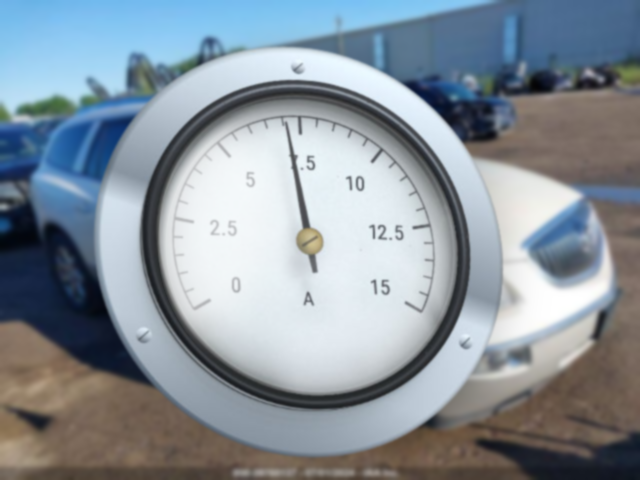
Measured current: 7 (A)
